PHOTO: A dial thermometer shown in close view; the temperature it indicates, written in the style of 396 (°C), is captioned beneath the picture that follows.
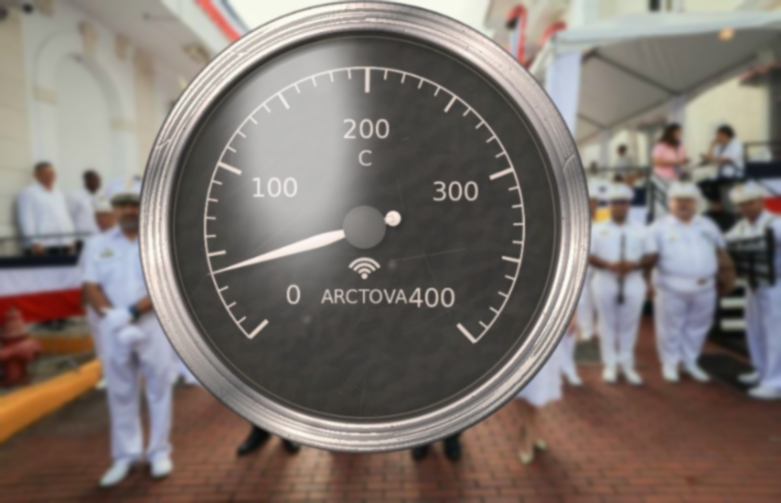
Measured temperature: 40 (°C)
